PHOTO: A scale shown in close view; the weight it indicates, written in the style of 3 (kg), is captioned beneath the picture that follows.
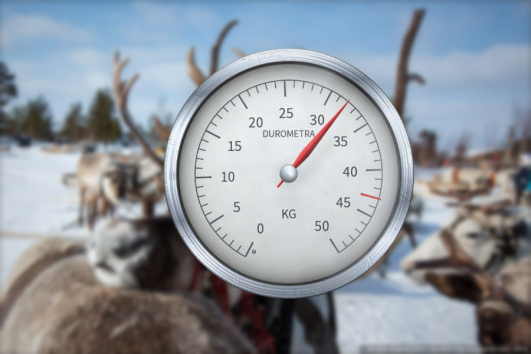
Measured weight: 32 (kg)
